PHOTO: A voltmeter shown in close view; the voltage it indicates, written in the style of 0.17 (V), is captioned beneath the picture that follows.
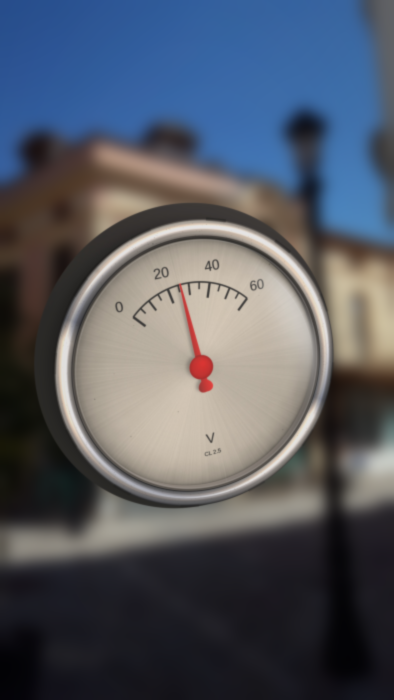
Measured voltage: 25 (V)
